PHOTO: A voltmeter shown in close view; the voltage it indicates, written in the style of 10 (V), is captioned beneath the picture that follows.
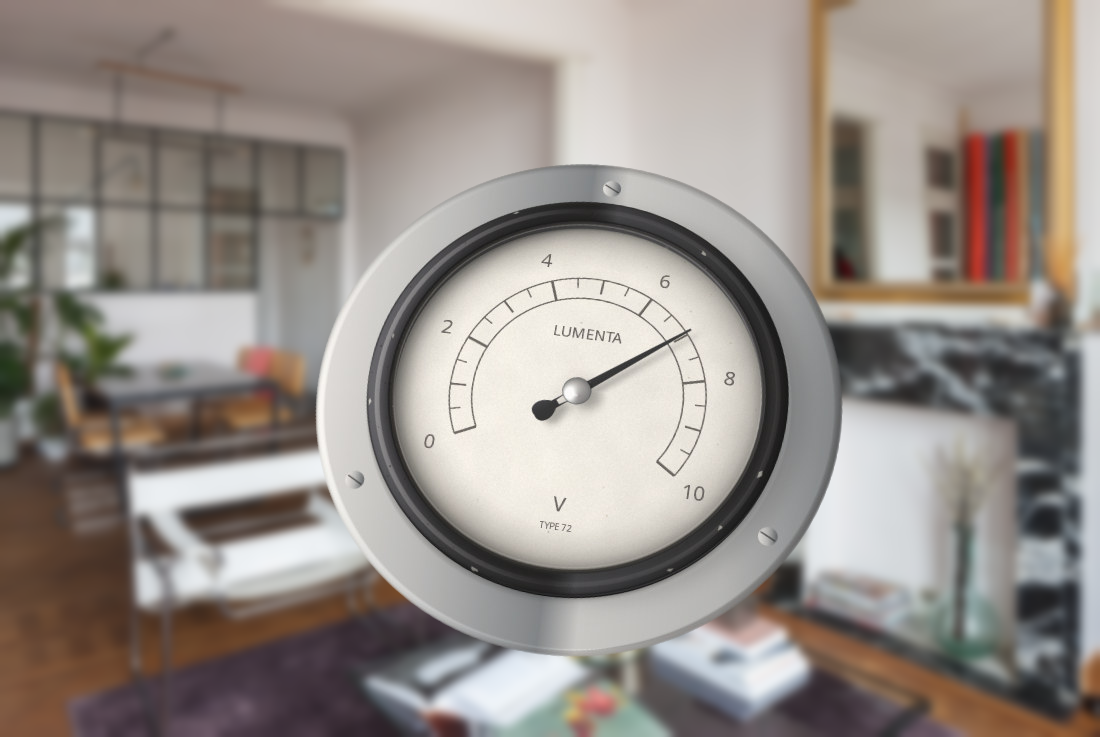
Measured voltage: 7 (V)
